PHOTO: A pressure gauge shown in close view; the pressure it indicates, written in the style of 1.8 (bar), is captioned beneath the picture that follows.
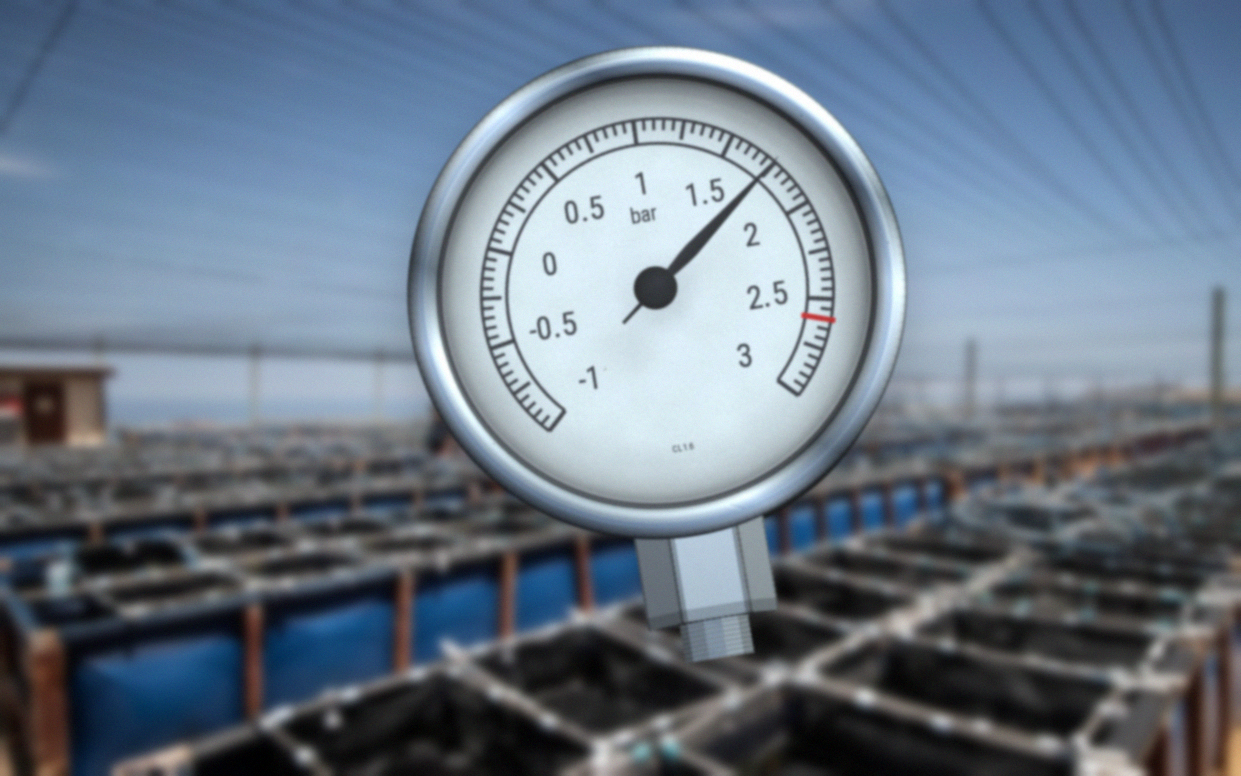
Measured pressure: 1.75 (bar)
